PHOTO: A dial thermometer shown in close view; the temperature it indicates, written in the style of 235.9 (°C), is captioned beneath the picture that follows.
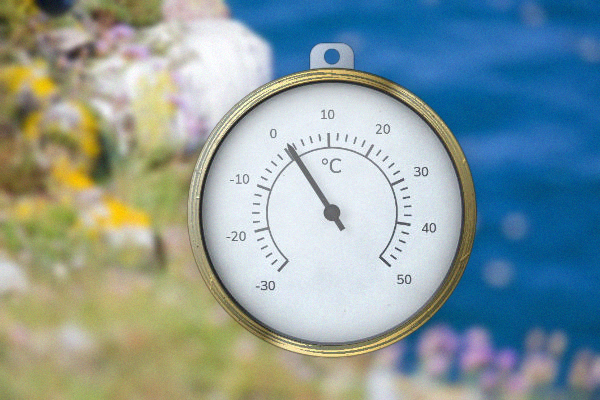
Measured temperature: 1 (°C)
